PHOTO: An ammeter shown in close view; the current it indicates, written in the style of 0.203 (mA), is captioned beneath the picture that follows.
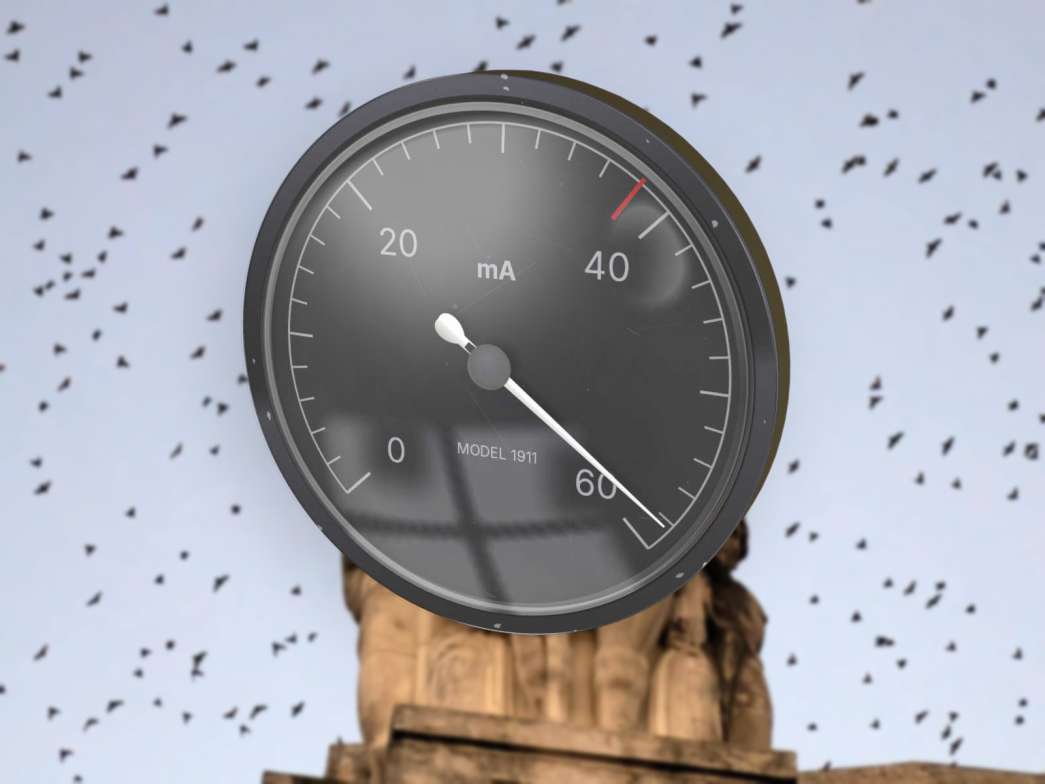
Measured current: 58 (mA)
